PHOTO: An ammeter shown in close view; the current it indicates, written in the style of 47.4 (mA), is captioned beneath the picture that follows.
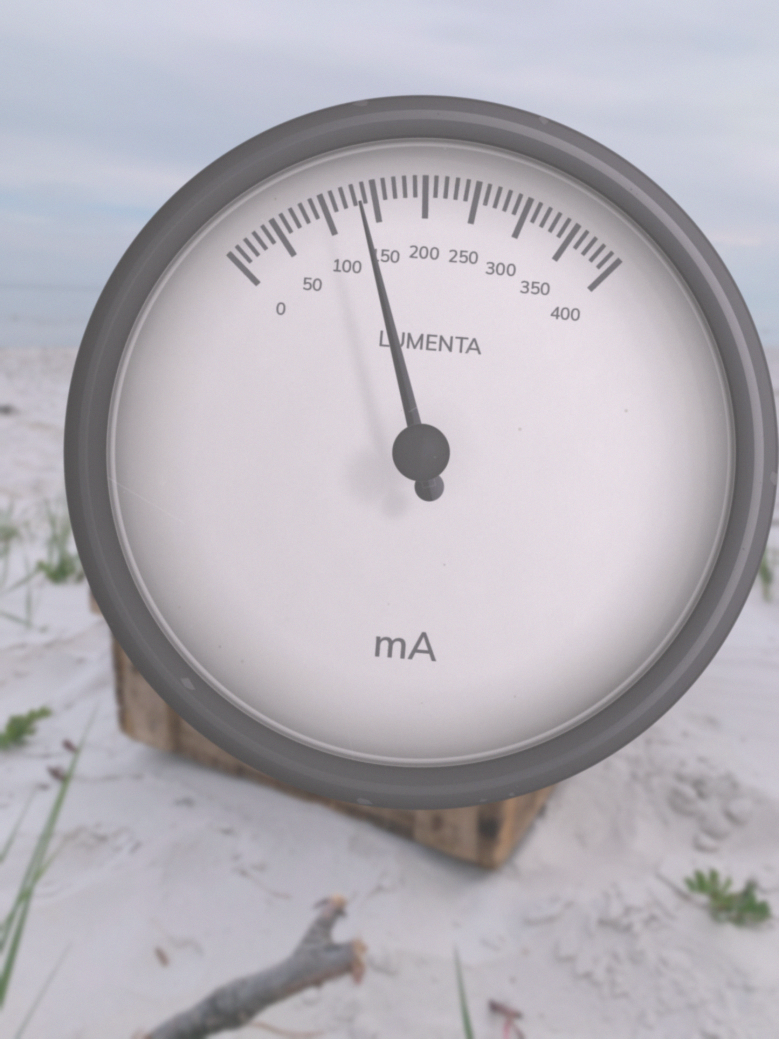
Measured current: 135 (mA)
